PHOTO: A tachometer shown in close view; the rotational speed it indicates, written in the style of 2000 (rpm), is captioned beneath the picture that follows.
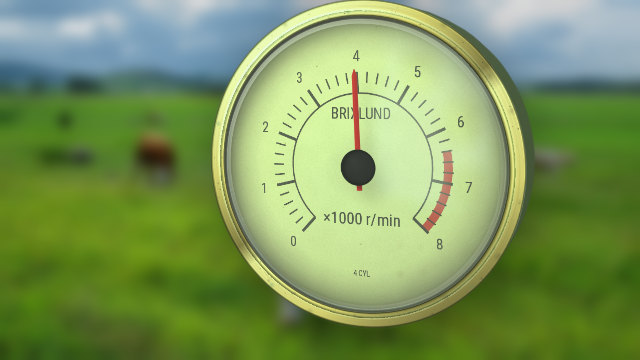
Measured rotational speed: 4000 (rpm)
